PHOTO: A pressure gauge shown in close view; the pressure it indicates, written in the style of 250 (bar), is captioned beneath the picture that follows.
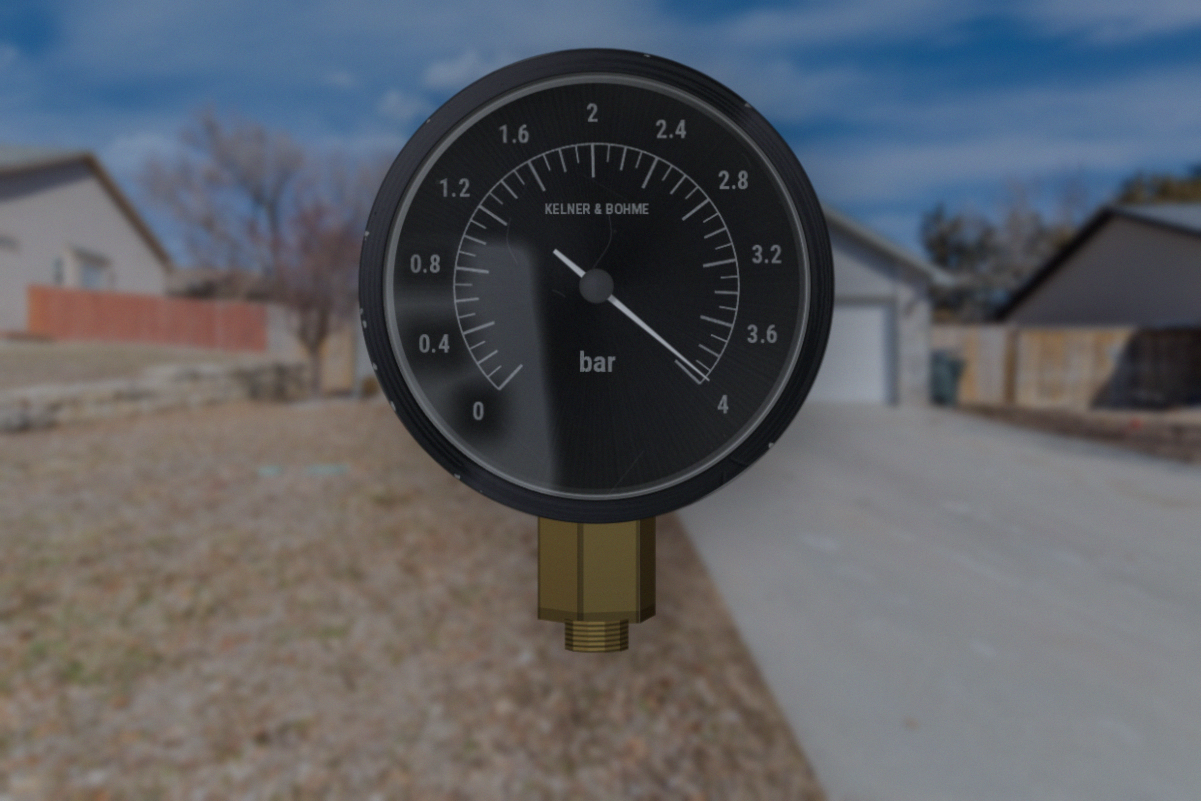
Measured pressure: 3.95 (bar)
